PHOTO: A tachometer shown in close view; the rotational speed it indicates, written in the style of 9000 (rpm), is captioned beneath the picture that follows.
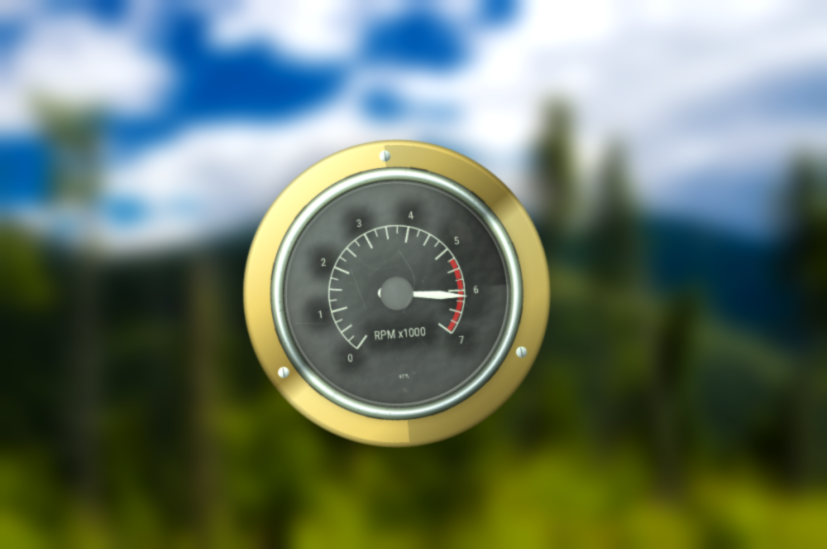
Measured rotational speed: 6125 (rpm)
